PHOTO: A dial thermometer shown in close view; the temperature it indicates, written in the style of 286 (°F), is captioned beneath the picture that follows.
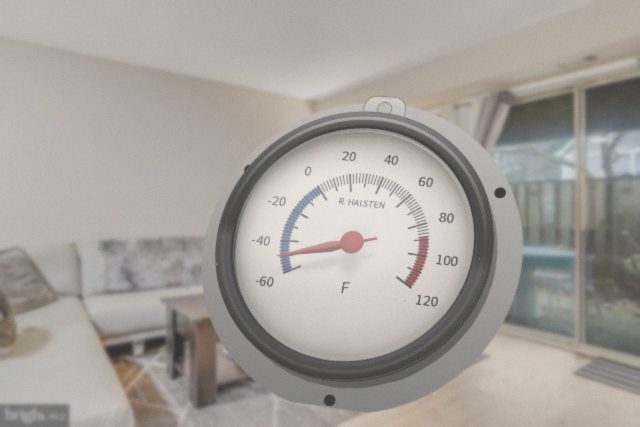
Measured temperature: -50 (°F)
